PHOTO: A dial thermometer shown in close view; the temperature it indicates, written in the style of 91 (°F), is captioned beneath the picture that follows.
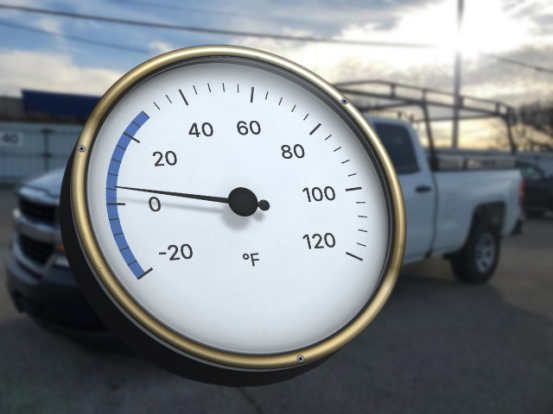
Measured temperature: 4 (°F)
